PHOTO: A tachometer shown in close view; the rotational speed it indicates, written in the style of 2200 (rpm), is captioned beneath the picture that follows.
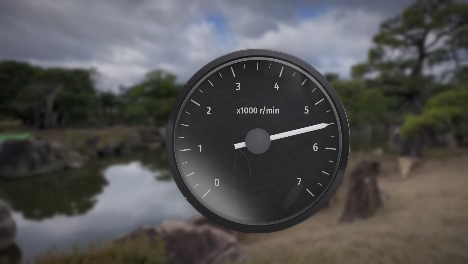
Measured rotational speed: 5500 (rpm)
